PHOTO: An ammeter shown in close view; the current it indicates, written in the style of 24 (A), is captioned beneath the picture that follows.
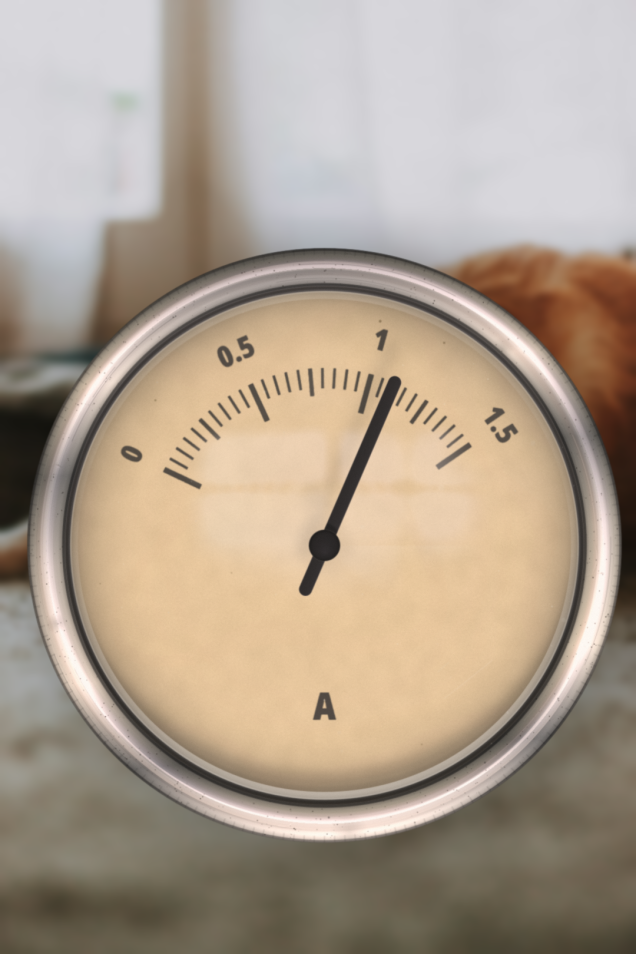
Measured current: 1.1 (A)
